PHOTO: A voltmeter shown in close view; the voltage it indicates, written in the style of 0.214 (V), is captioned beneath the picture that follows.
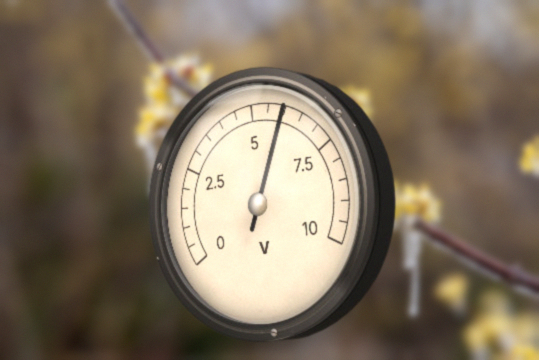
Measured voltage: 6 (V)
